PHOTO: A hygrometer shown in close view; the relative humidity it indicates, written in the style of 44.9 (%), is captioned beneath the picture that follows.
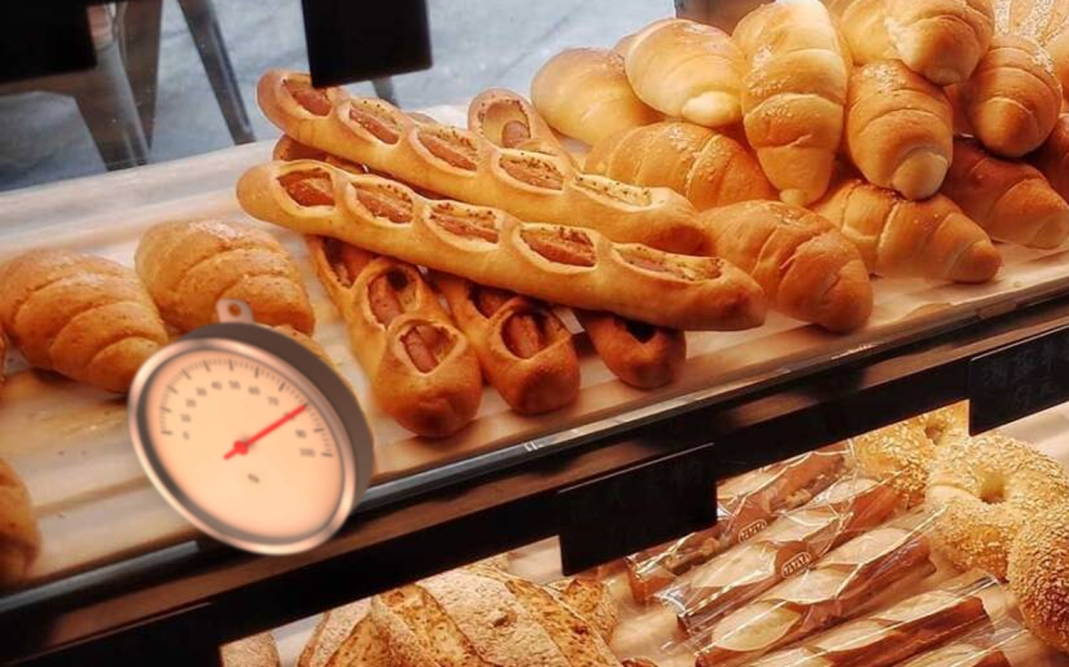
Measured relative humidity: 80 (%)
